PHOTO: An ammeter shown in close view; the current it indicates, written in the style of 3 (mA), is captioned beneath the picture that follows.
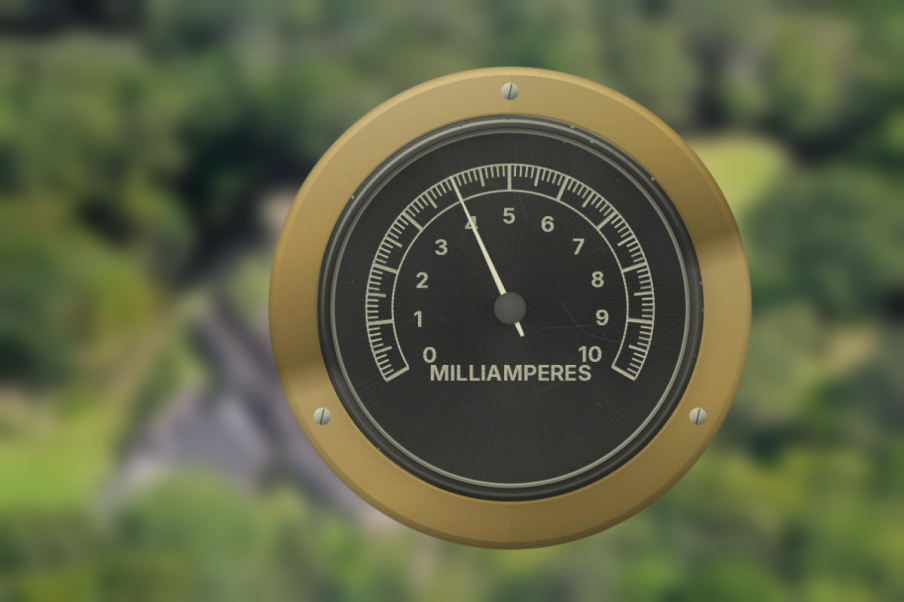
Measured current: 4 (mA)
